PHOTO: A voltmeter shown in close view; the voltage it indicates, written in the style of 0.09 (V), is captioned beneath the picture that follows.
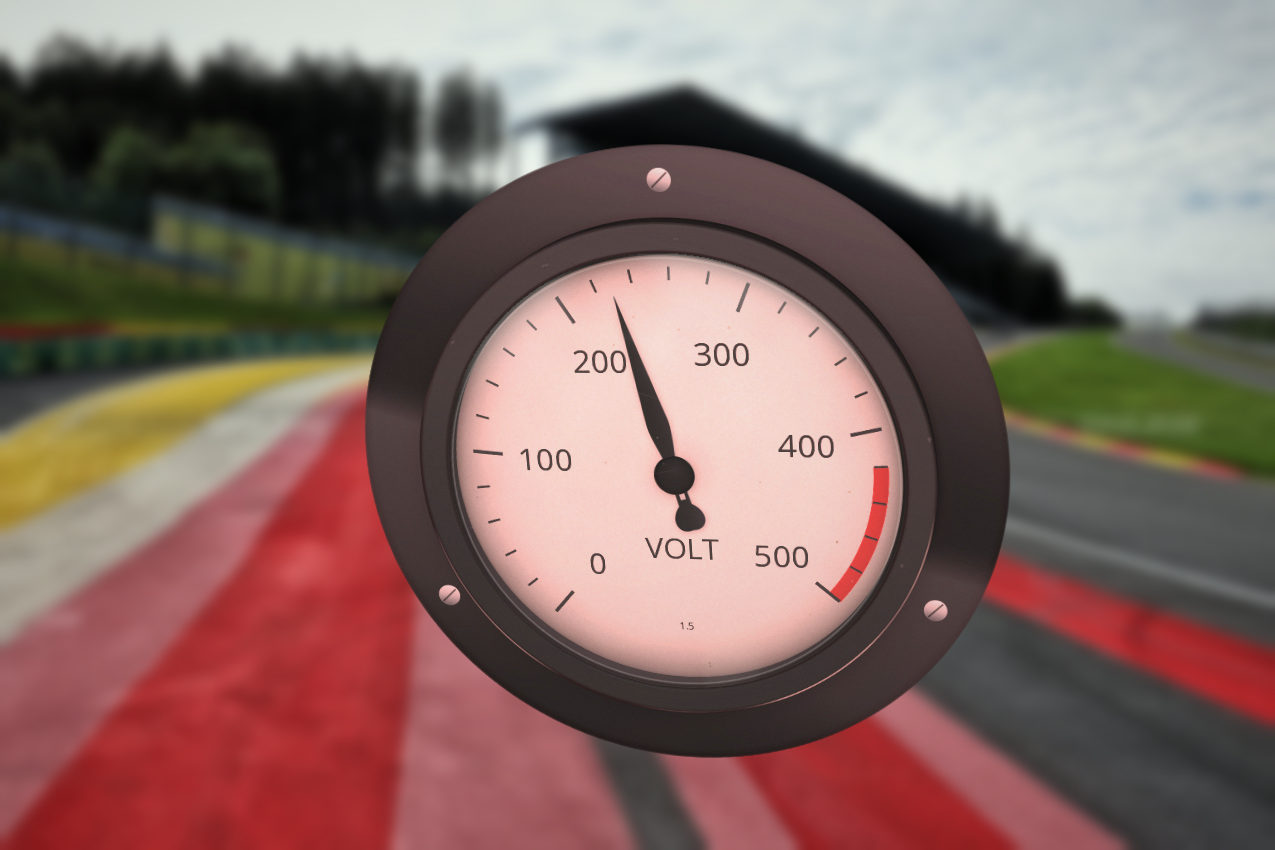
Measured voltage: 230 (V)
